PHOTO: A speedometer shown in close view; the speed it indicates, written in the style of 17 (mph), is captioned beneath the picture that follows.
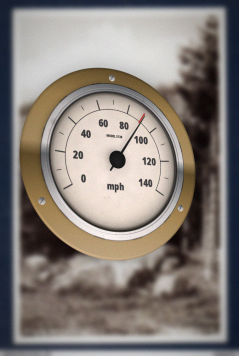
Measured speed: 90 (mph)
